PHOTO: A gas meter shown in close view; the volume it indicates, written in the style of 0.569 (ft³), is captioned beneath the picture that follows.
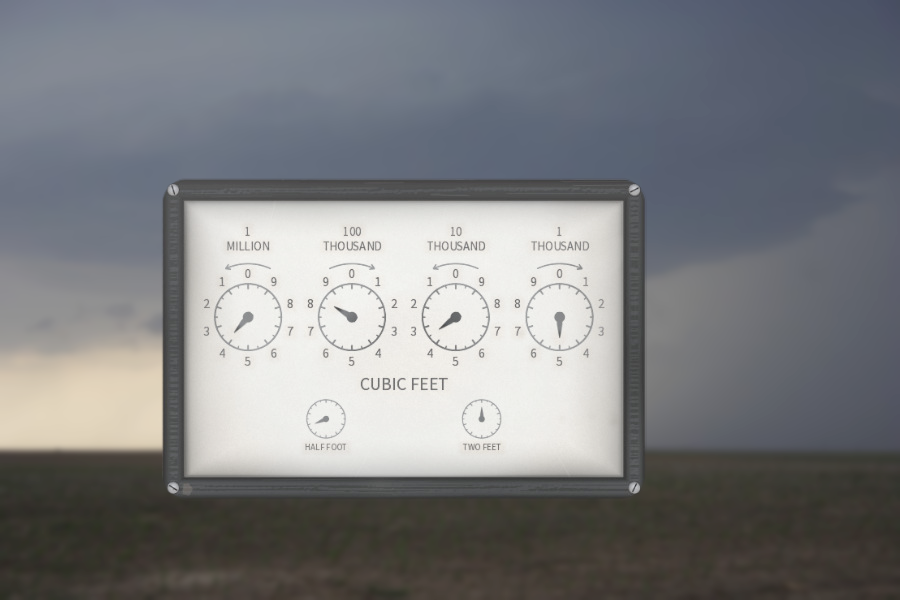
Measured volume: 383500 (ft³)
